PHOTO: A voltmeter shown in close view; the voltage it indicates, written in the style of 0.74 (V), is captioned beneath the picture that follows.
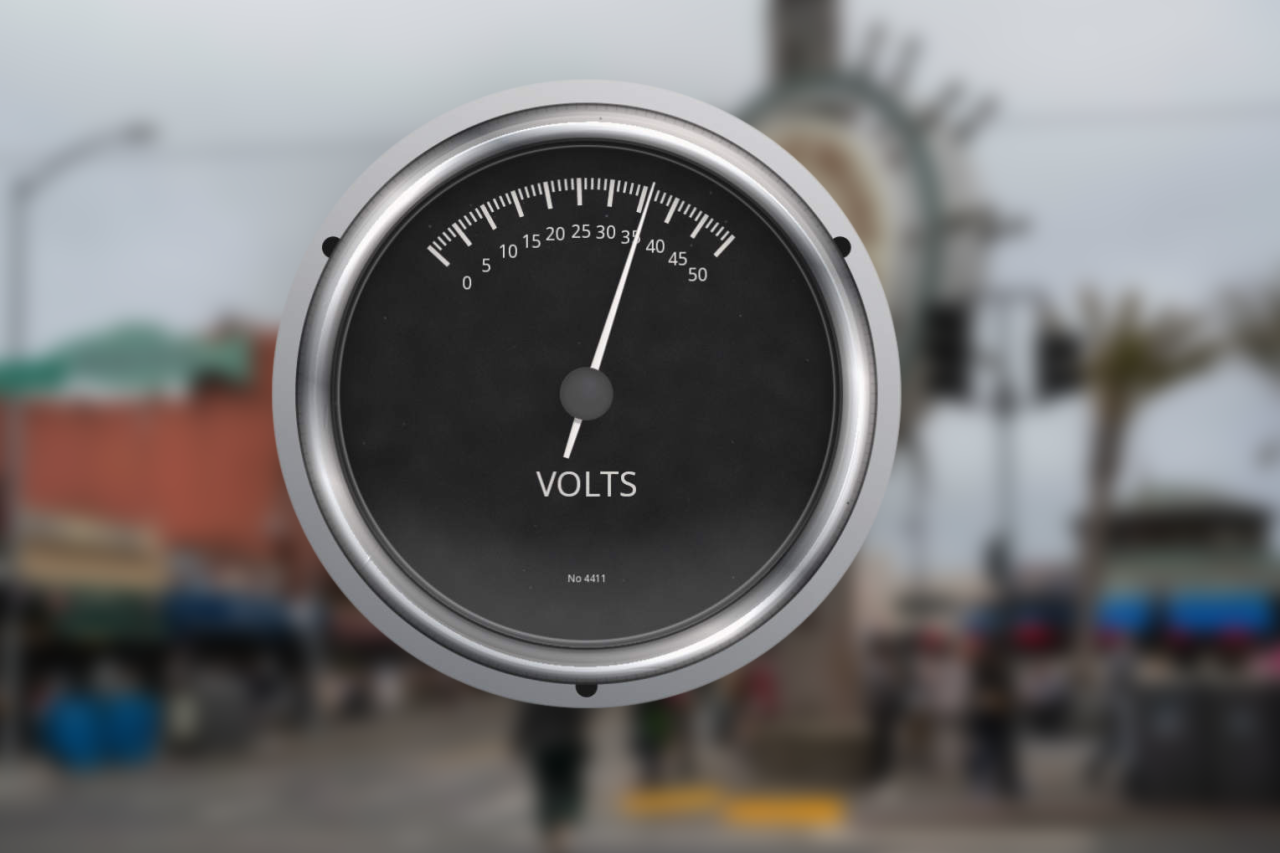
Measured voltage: 36 (V)
